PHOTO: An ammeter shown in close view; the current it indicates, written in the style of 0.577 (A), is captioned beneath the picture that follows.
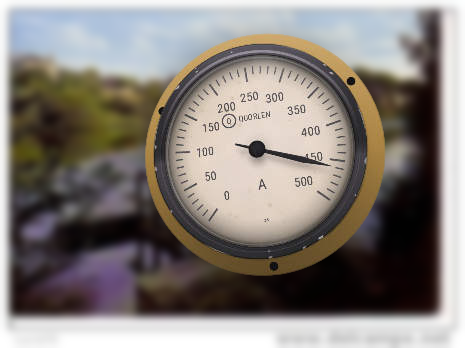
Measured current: 460 (A)
